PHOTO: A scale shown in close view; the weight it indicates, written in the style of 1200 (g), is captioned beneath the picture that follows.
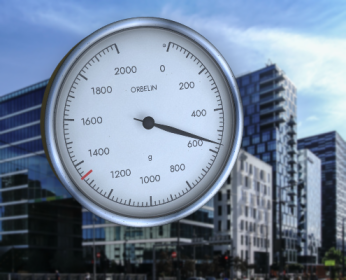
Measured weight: 560 (g)
